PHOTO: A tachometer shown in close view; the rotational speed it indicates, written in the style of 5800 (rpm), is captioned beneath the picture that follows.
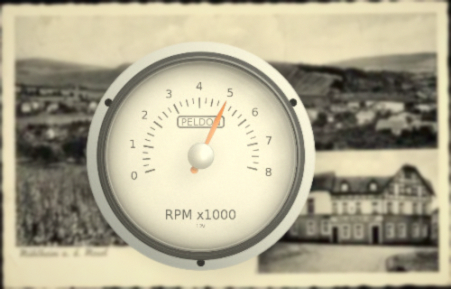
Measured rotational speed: 5000 (rpm)
